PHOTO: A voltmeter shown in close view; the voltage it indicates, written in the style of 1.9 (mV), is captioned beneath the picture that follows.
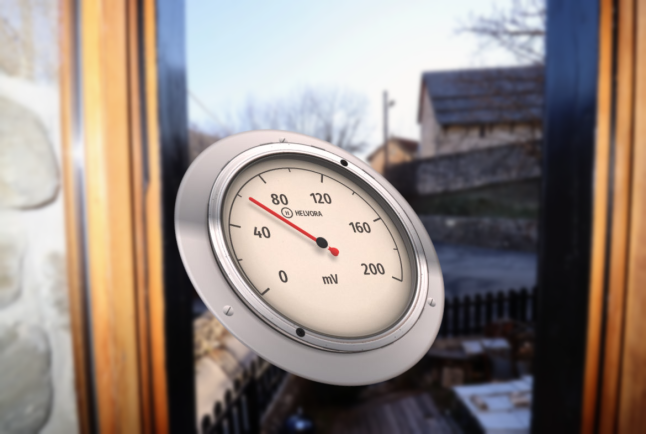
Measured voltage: 60 (mV)
